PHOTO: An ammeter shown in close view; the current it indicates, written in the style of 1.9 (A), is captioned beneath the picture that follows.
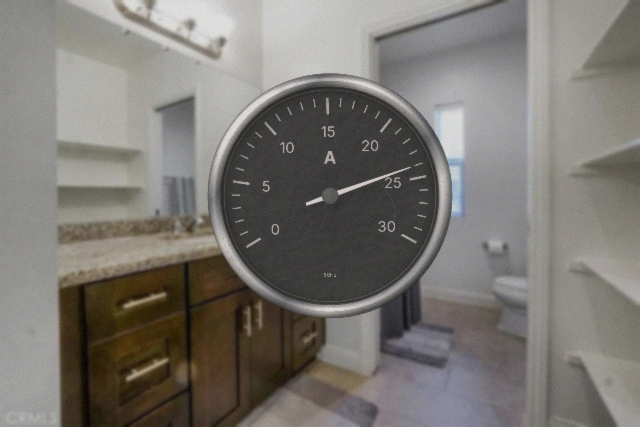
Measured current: 24 (A)
